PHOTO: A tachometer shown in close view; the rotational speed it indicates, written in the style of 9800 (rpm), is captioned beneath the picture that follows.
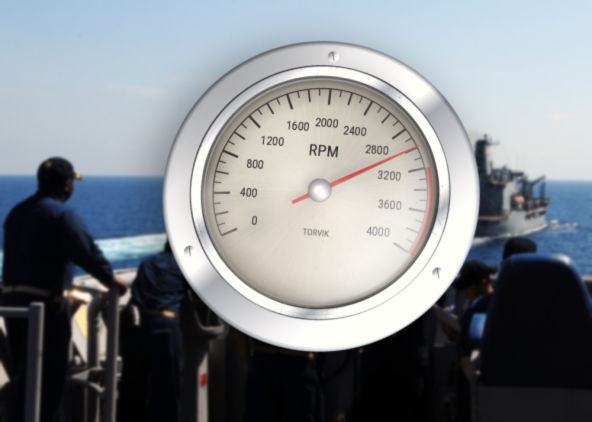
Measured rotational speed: 3000 (rpm)
